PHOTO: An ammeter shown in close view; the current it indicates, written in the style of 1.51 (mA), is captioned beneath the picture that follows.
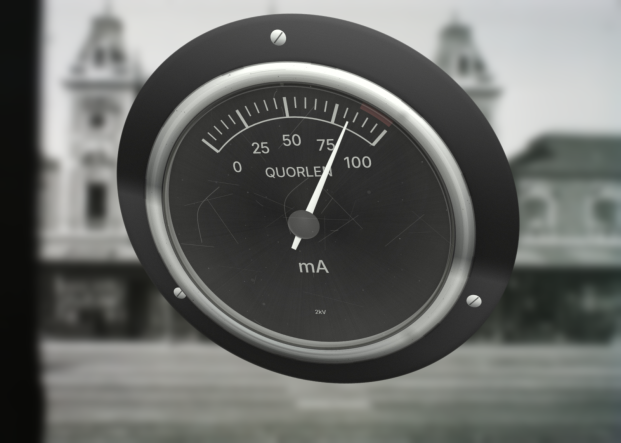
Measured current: 82.5 (mA)
